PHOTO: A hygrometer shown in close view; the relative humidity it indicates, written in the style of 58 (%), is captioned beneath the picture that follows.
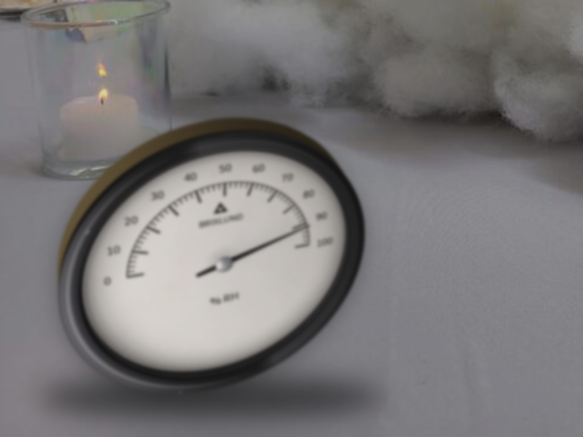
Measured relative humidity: 90 (%)
